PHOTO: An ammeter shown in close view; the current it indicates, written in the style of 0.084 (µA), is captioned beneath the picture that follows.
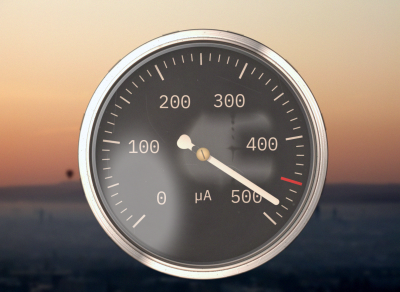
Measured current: 480 (µA)
